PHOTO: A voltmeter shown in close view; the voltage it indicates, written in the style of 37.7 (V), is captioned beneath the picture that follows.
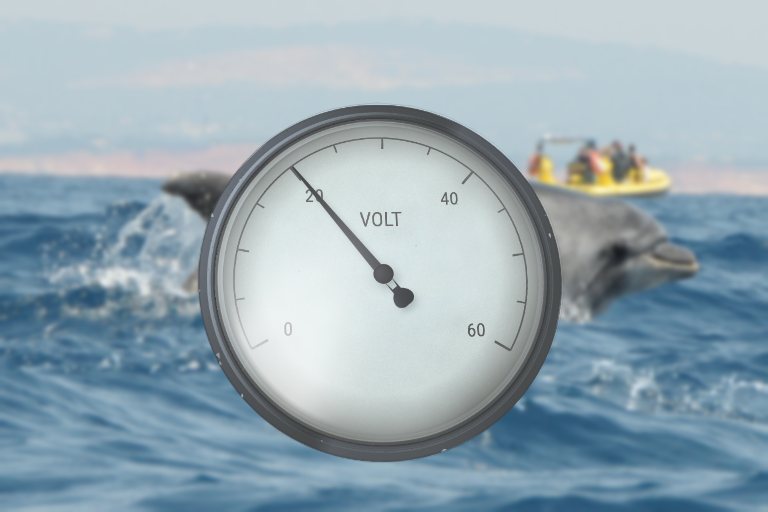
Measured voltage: 20 (V)
